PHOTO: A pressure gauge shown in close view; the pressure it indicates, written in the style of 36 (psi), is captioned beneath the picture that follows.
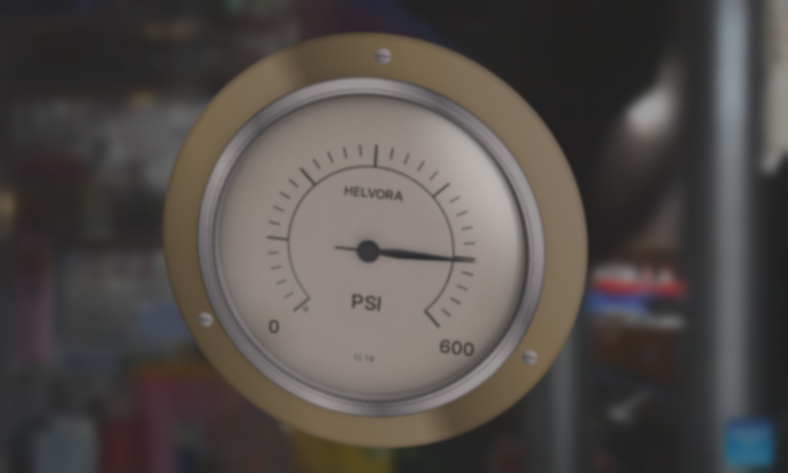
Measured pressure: 500 (psi)
